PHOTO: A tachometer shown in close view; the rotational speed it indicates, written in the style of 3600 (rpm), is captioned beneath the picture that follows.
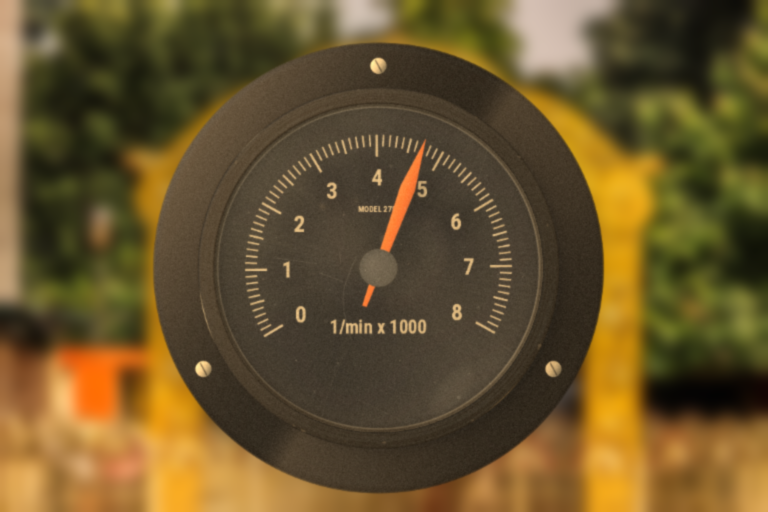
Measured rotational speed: 4700 (rpm)
